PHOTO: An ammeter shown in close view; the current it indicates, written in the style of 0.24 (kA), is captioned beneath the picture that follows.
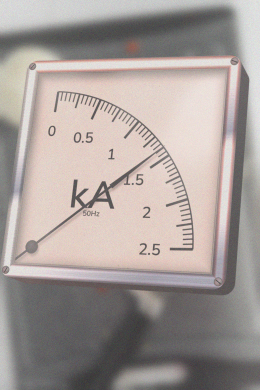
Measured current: 1.4 (kA)
